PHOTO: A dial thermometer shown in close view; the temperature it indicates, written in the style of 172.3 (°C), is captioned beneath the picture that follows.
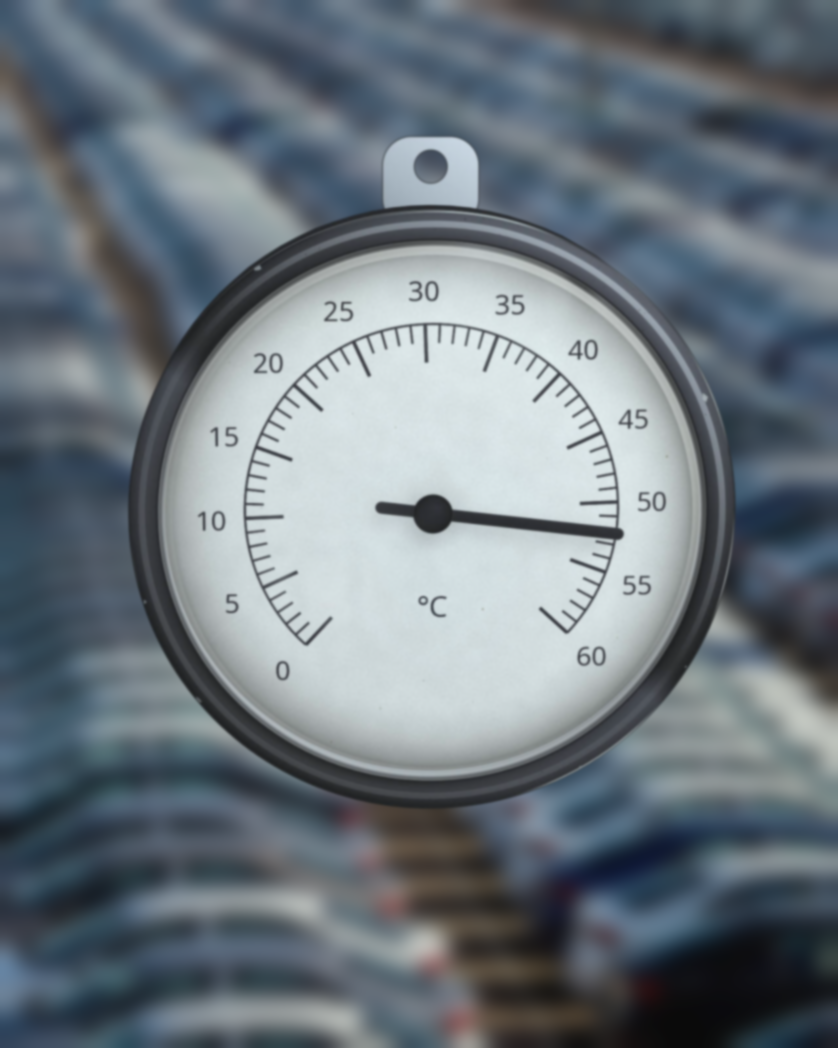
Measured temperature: 52 (°C)
